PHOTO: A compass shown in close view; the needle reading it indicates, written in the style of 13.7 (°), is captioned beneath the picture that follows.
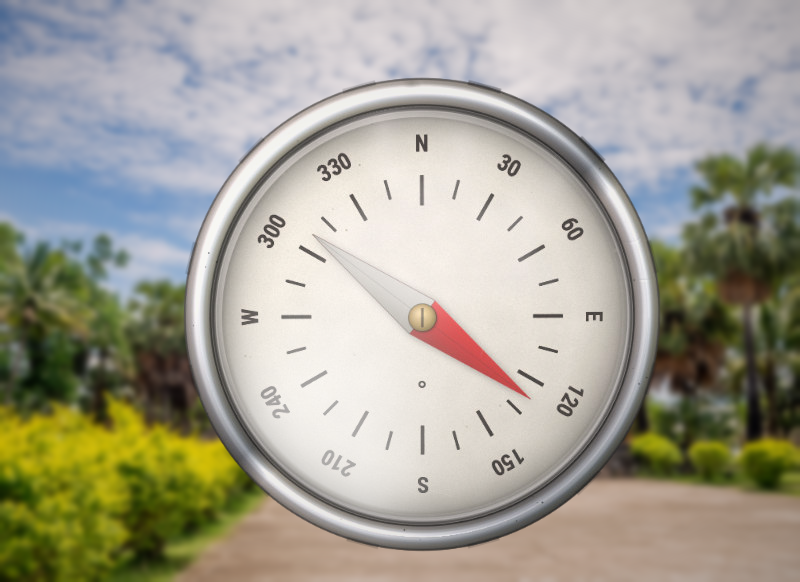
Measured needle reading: 127.5 (°)
